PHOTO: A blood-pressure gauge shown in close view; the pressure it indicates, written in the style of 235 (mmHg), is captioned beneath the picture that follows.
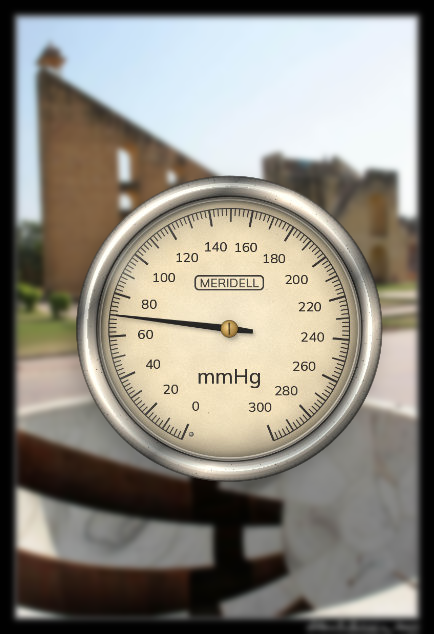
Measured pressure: 70 (mmHg)
